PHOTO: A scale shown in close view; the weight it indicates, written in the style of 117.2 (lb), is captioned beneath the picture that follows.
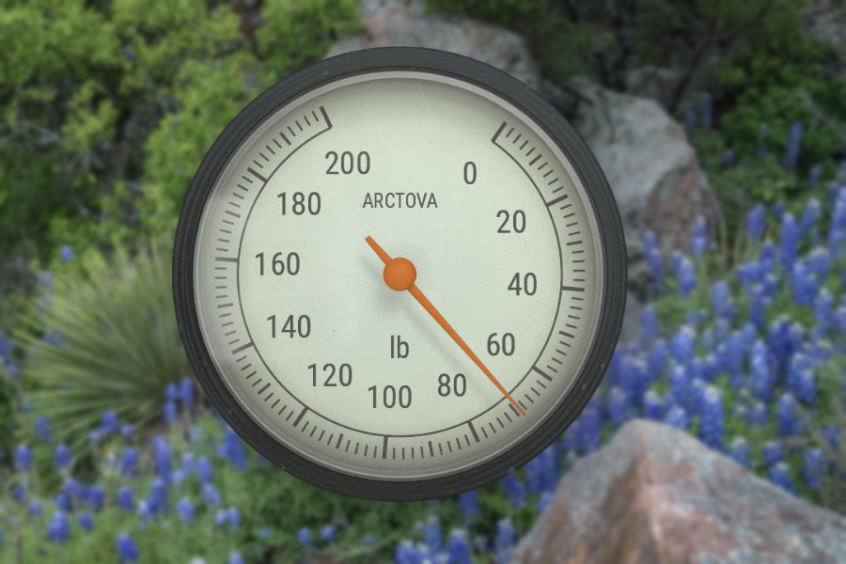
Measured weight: 69 (lb)
